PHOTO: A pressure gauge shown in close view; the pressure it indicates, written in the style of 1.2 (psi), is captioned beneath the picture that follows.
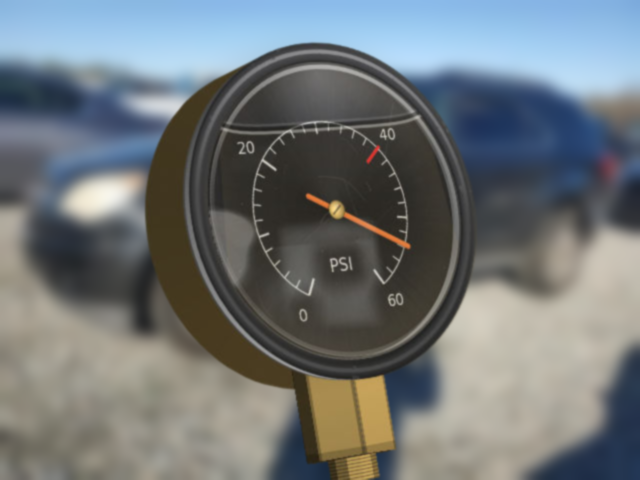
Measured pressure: 54 (psi)
